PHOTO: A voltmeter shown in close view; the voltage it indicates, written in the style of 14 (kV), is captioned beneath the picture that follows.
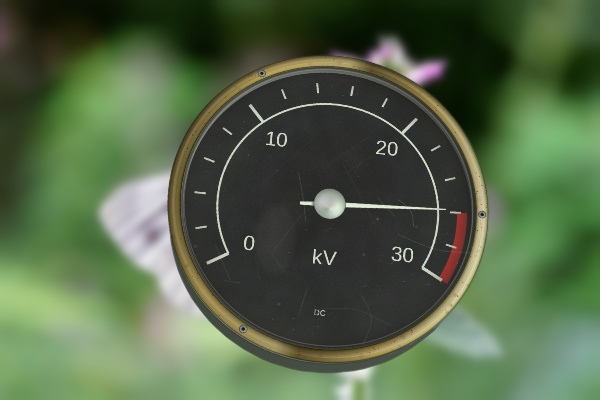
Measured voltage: 26 (kV)
